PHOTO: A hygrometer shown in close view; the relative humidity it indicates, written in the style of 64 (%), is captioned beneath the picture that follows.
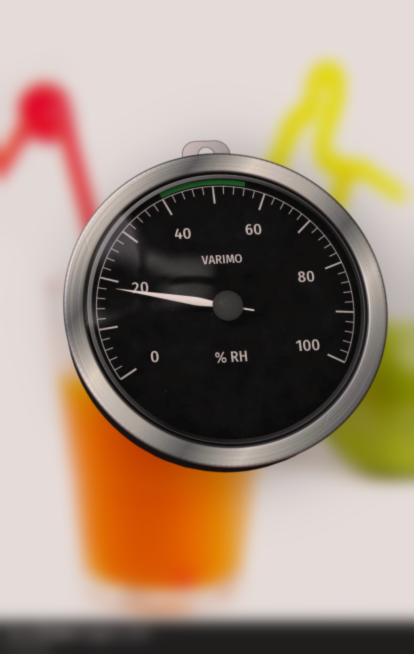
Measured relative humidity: 18 (%)
